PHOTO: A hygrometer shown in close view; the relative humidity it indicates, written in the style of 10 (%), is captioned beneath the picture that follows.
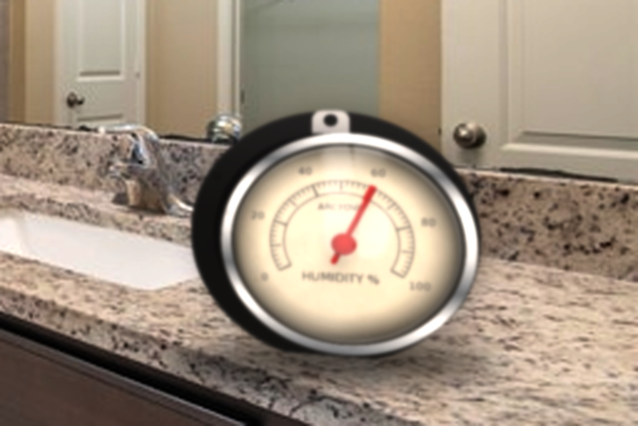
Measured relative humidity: 60 (%)
